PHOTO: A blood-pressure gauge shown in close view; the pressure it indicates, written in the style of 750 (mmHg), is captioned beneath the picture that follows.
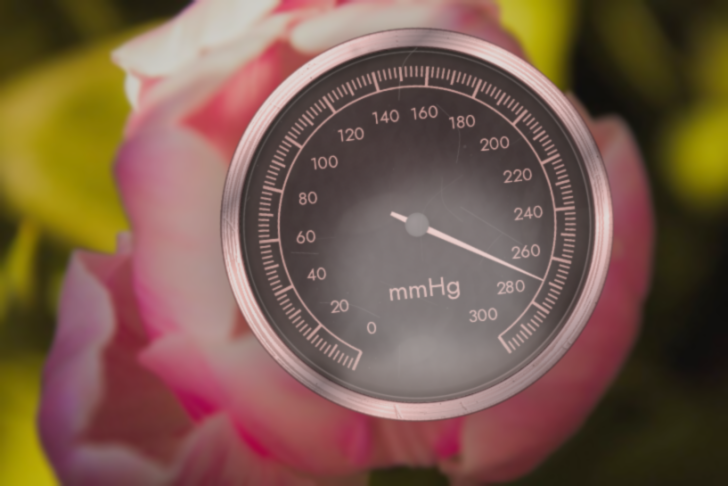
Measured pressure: 270 (mmHg)
